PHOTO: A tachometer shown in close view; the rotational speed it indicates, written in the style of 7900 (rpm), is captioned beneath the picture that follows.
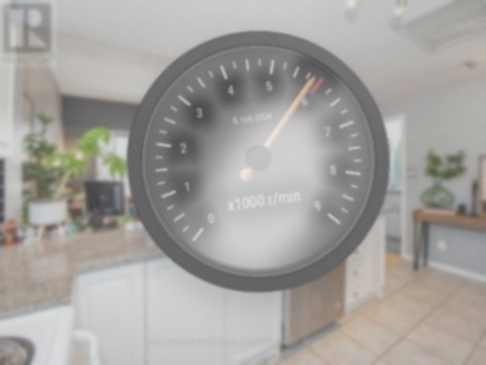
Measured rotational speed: 5875 (rpm)
